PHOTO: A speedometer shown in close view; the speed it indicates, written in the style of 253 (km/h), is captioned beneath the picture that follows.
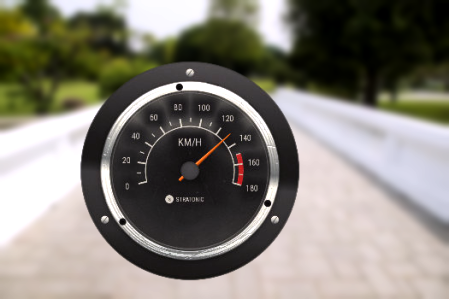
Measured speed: 130 (km/h)
